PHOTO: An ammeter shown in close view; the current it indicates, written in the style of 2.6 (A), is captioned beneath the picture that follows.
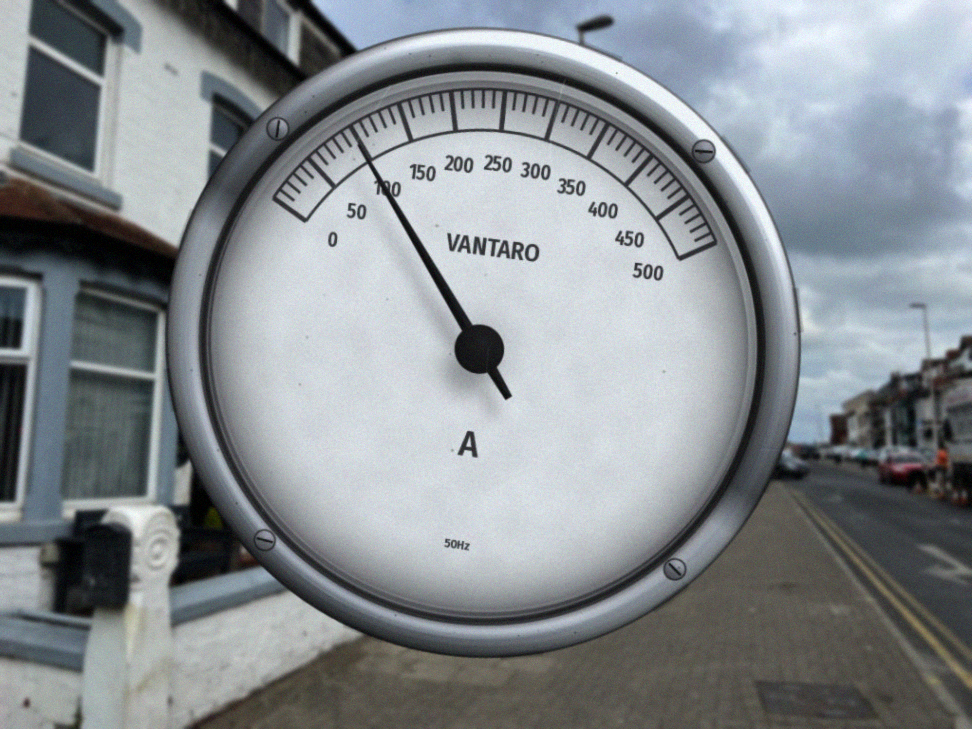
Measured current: 100 (A)
